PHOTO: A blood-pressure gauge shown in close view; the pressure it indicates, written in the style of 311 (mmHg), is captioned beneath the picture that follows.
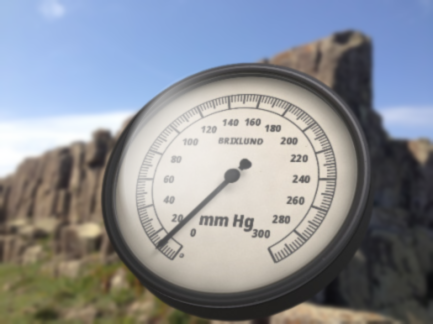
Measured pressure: 10 (mmHg)
